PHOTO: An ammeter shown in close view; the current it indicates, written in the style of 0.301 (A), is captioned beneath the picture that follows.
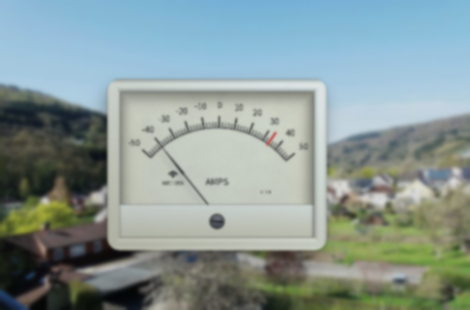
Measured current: -40 (A)
